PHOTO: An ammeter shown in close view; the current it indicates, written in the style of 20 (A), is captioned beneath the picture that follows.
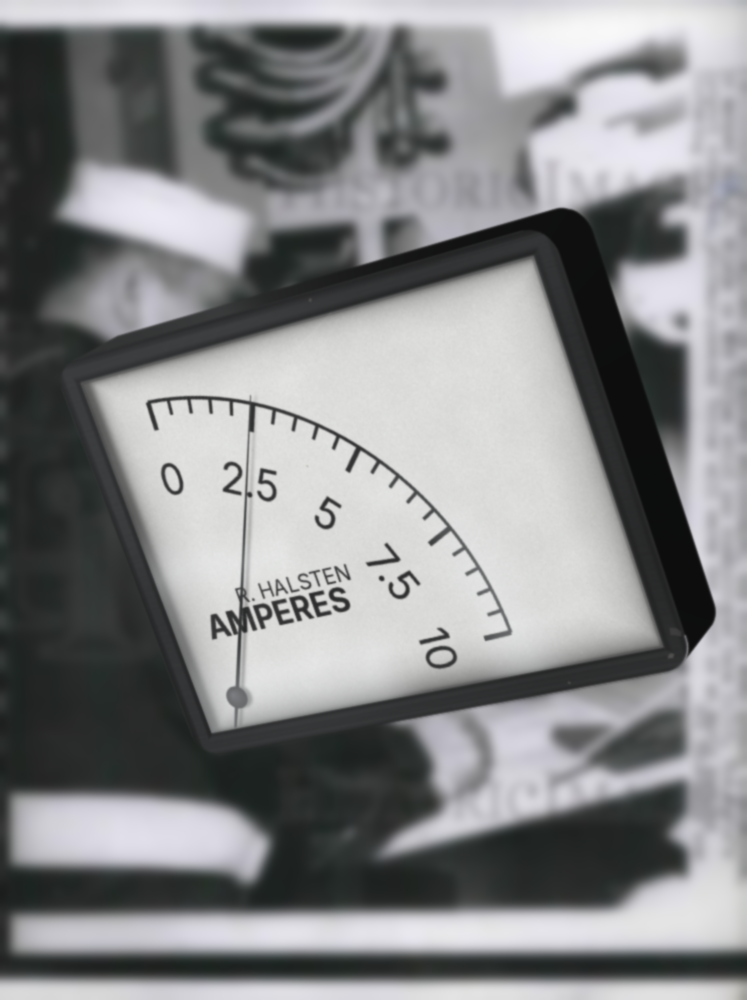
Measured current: 2.5 (A)
